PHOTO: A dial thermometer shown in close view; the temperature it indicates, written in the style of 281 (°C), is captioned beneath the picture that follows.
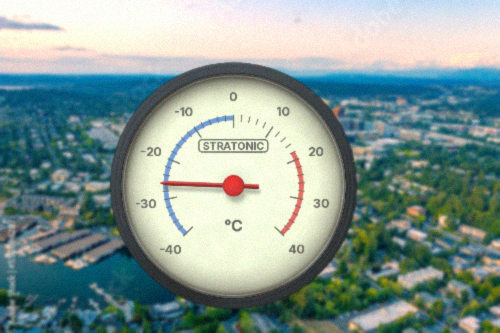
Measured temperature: -26 (°C)
